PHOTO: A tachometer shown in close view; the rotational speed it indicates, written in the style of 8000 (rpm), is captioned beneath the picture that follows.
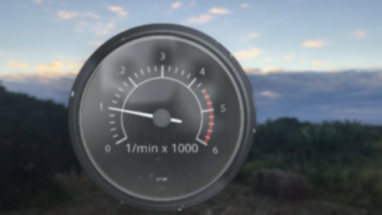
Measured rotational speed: 1000 (rpm)
